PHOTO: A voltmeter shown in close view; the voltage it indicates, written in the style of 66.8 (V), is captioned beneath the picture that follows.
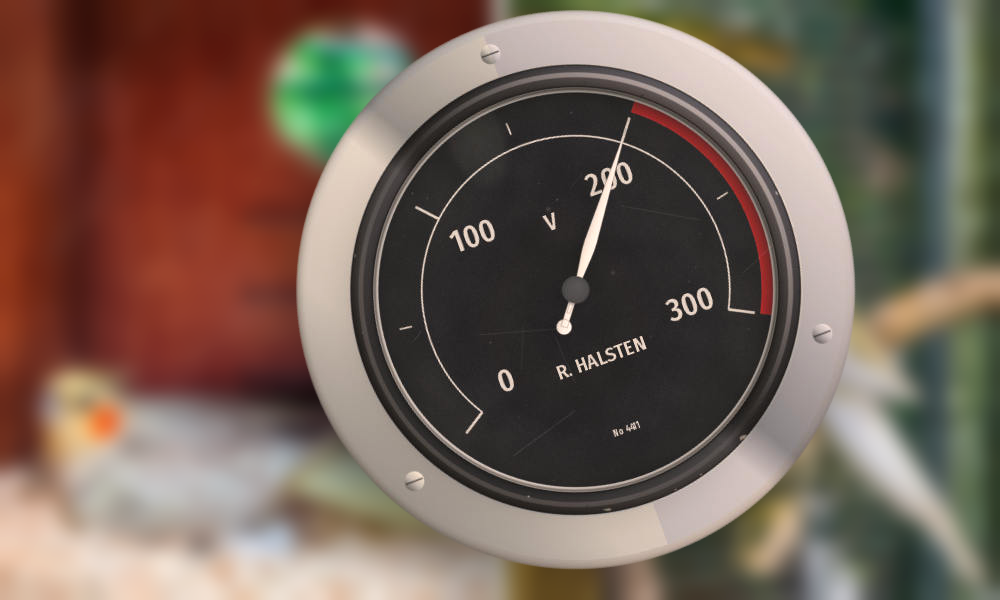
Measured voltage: 200 (V)
